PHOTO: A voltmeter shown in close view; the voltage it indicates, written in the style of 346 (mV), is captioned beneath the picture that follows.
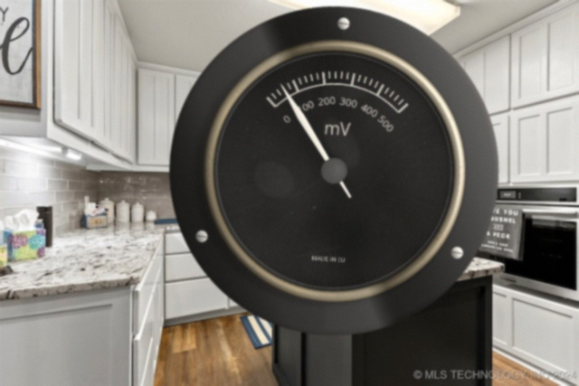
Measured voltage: 60 (mV)
